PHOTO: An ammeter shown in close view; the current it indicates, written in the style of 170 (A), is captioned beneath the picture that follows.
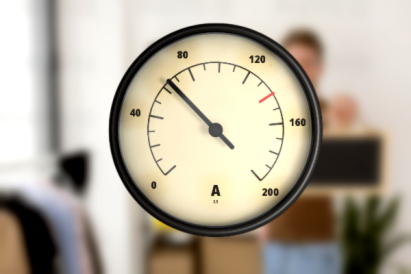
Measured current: 65 (A)
